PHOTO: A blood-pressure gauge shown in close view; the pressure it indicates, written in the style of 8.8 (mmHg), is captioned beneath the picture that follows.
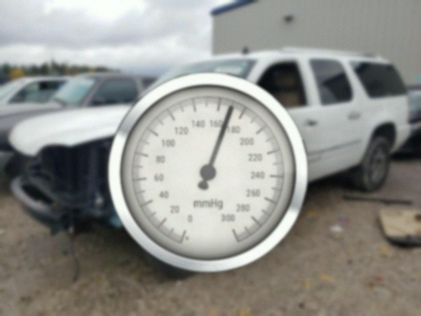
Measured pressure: 170 (mmHg)
